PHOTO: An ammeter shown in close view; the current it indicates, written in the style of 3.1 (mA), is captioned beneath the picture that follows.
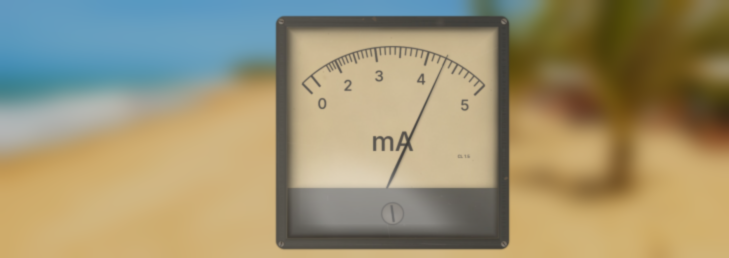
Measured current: 4.3 (mA)
